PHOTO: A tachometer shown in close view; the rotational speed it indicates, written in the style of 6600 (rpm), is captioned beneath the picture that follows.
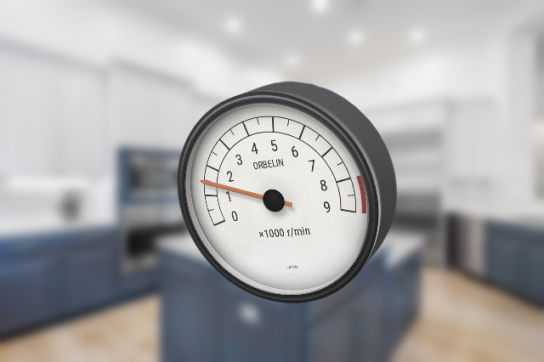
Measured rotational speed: 1500 (rpm)
